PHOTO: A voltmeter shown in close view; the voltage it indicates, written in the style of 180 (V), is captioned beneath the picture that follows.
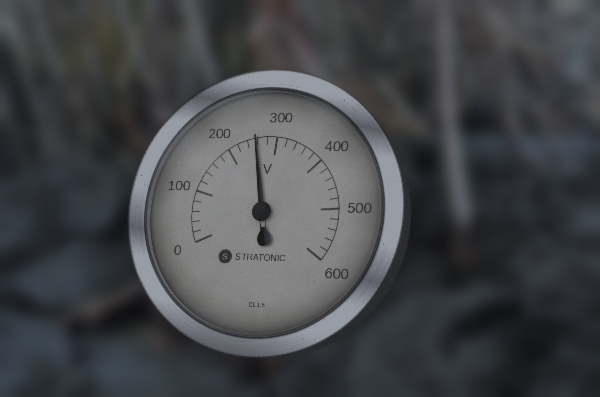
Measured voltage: 260 (V)
